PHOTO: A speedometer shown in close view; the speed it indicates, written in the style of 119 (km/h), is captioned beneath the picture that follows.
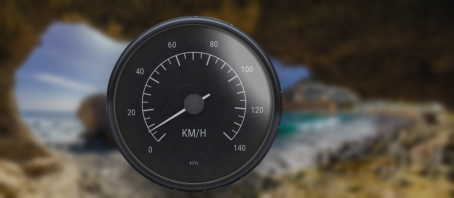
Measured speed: 7.5 (km/h)
